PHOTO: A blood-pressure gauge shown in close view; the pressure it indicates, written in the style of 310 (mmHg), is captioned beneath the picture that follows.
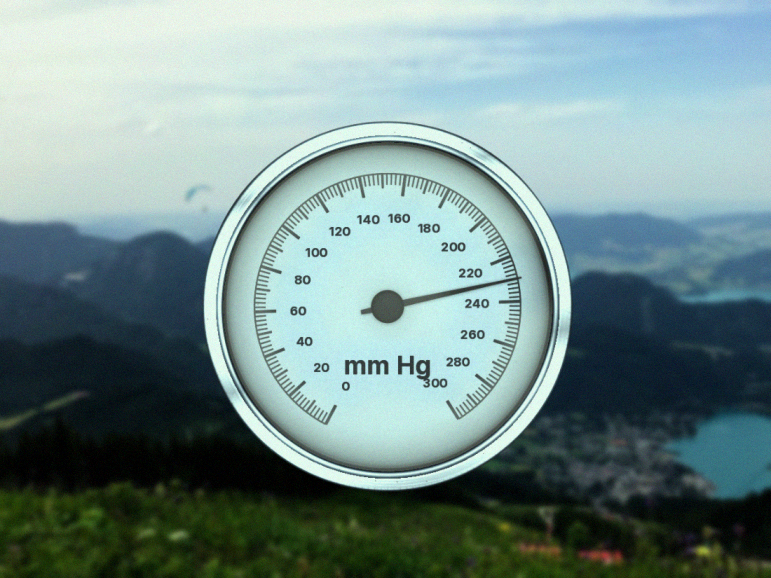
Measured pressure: 230 (mmHg)
